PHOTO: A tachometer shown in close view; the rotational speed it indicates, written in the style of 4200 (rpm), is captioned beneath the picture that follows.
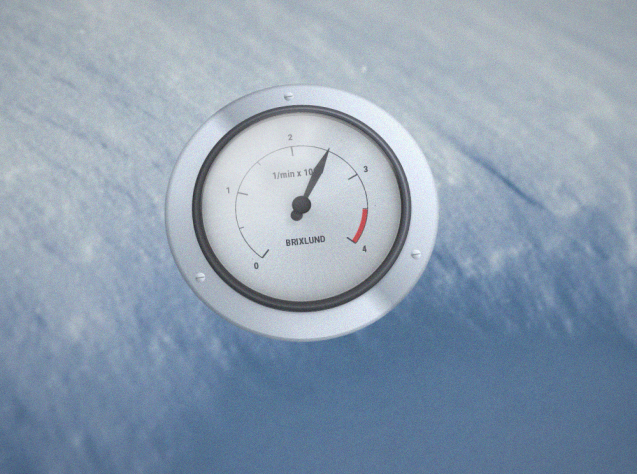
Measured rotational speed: 2500 (rpm)
